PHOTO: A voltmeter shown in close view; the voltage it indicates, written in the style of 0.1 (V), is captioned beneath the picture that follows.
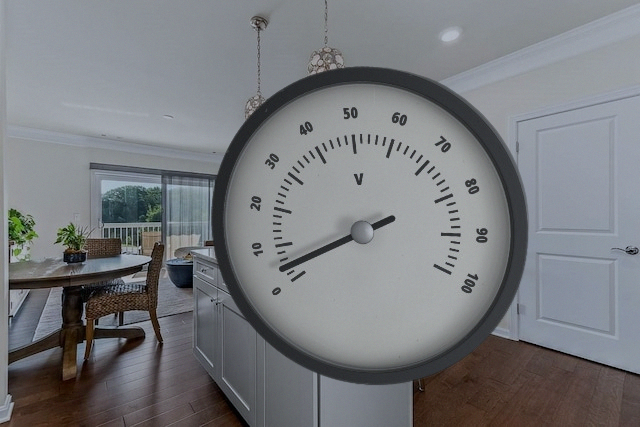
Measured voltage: 4 (V)
